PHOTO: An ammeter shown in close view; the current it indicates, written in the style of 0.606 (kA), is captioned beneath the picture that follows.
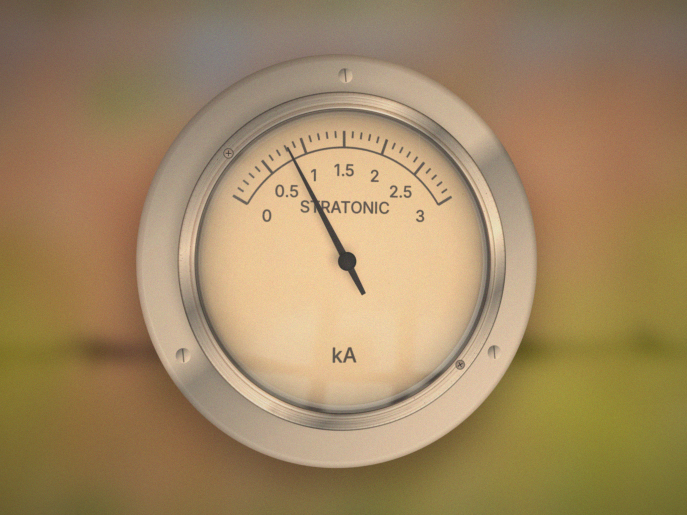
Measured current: 0.8 (kA)
